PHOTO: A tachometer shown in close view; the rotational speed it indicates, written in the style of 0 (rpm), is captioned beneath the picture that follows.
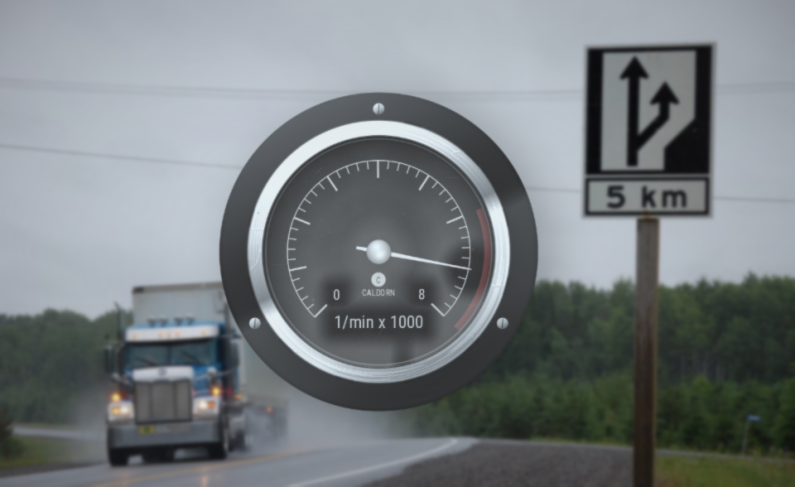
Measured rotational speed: 7000 (rpm)
